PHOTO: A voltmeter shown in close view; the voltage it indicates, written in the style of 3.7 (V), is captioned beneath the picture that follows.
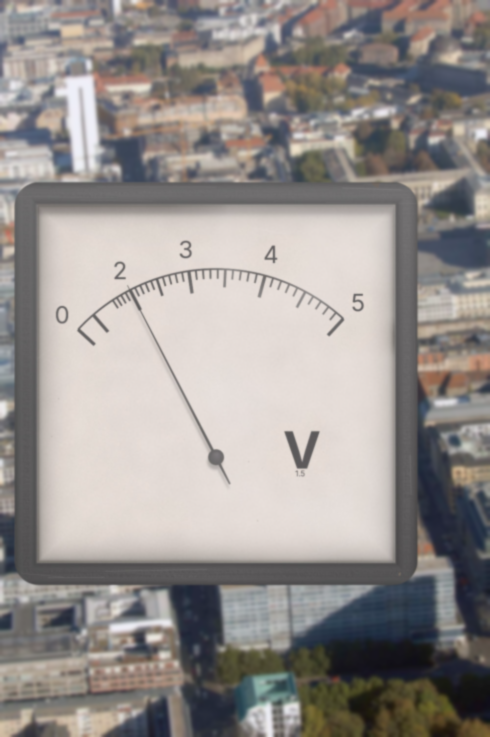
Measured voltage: 2 (V)
